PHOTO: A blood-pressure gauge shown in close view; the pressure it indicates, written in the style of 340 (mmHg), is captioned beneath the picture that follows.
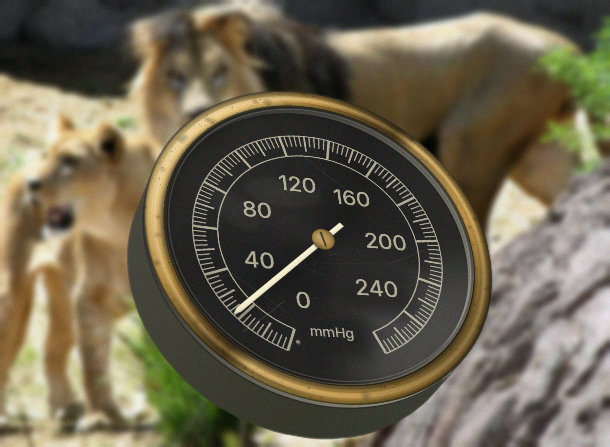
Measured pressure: 22 (mmHg)
